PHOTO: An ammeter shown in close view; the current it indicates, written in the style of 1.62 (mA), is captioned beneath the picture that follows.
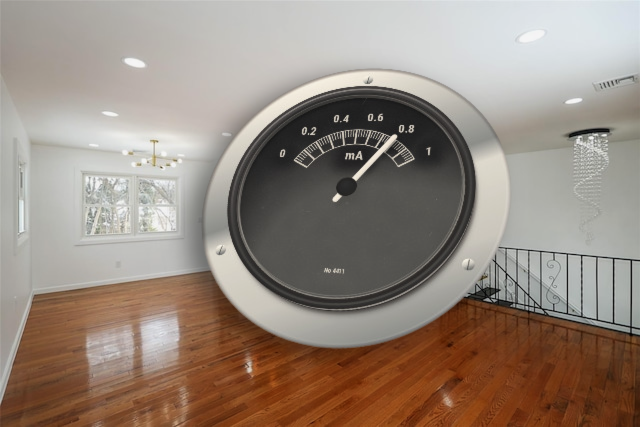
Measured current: 0.8 (mA)
